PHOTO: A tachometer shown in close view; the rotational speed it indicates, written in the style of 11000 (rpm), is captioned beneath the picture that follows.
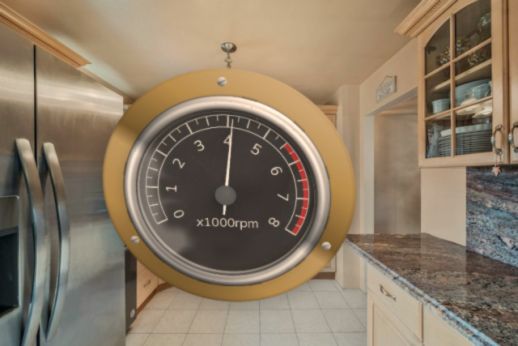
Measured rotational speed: 4125 (rpm)
